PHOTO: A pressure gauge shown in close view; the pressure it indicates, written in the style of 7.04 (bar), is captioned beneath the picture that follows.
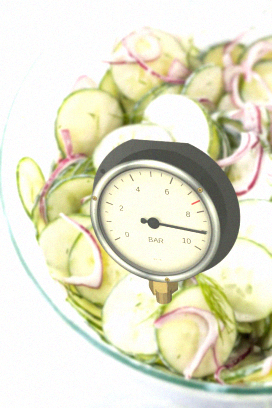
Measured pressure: 9 (bar)
